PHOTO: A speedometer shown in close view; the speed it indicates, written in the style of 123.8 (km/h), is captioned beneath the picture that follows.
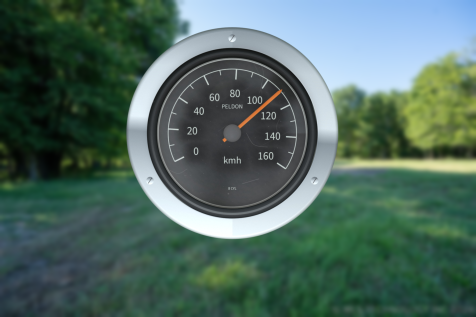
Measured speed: 110 (km/h)
